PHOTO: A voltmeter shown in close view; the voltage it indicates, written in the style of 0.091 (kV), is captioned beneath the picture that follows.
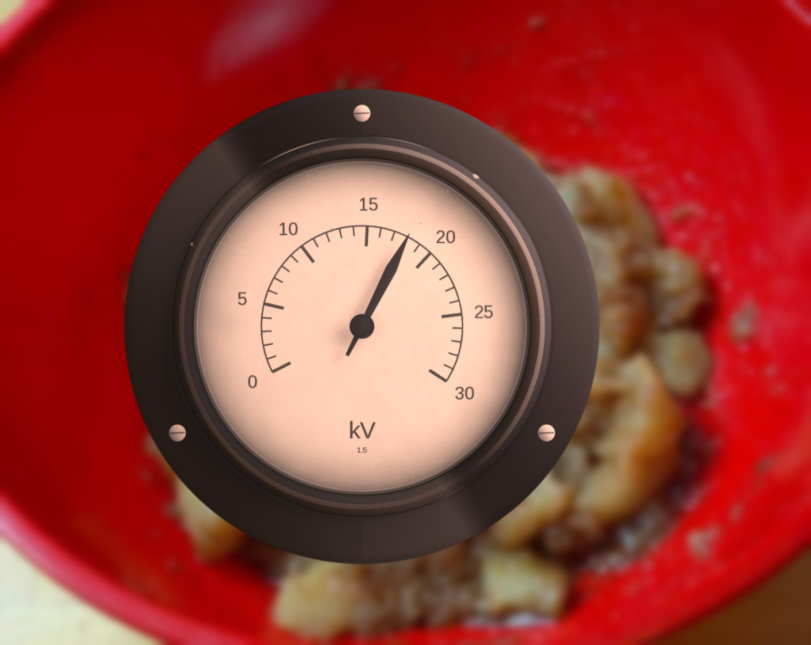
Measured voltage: 18 (kV)
